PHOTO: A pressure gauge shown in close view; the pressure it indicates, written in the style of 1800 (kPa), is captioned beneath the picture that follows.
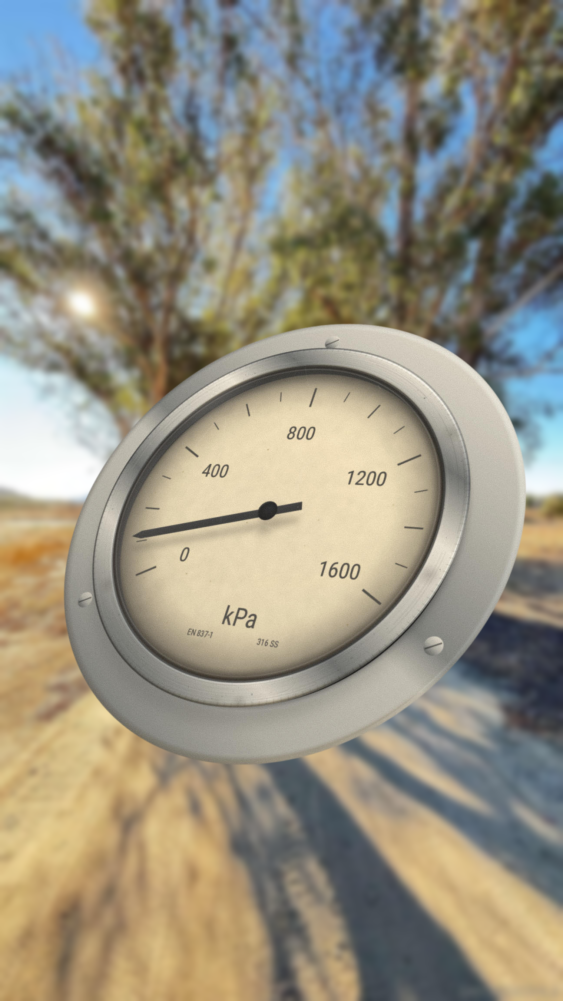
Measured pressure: 100 (kPa)
